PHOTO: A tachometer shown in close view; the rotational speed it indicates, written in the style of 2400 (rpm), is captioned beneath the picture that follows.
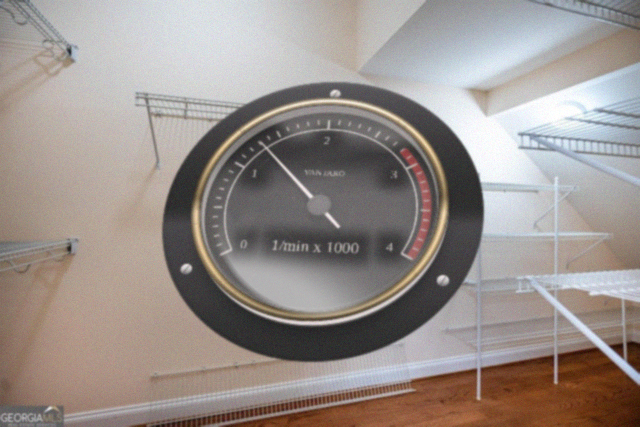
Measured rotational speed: 1300 (rpm)
